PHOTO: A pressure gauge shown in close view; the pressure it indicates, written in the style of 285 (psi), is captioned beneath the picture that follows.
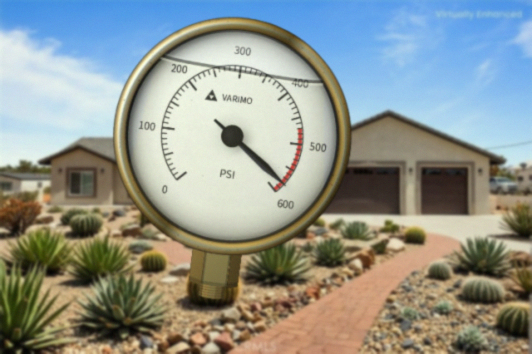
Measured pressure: 580 (psi)
